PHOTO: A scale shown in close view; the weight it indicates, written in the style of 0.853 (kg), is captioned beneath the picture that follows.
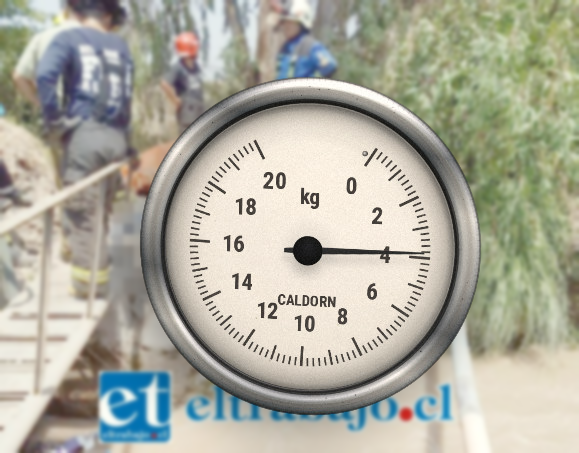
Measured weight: 3.8 (kg)
